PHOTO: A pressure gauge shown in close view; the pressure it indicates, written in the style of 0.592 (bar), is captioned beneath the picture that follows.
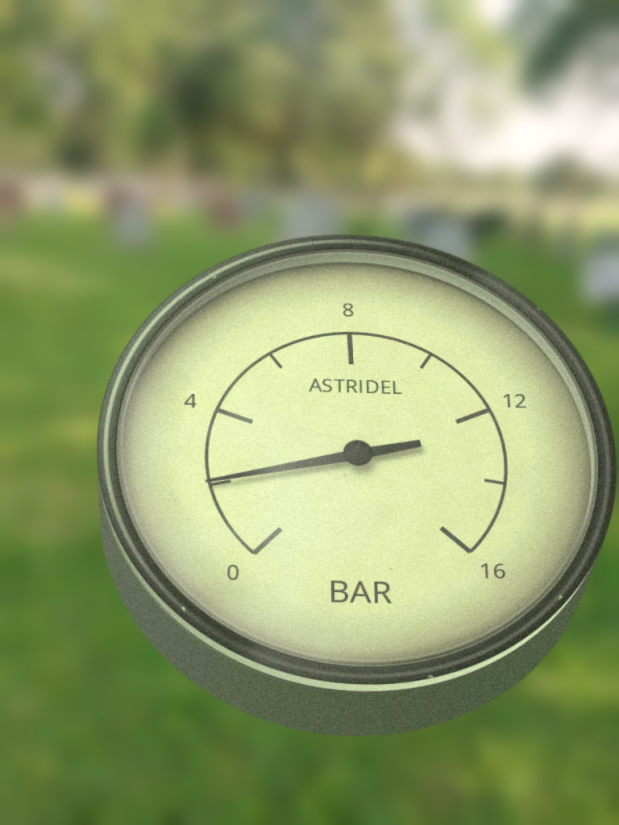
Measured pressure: 2 (bar)
